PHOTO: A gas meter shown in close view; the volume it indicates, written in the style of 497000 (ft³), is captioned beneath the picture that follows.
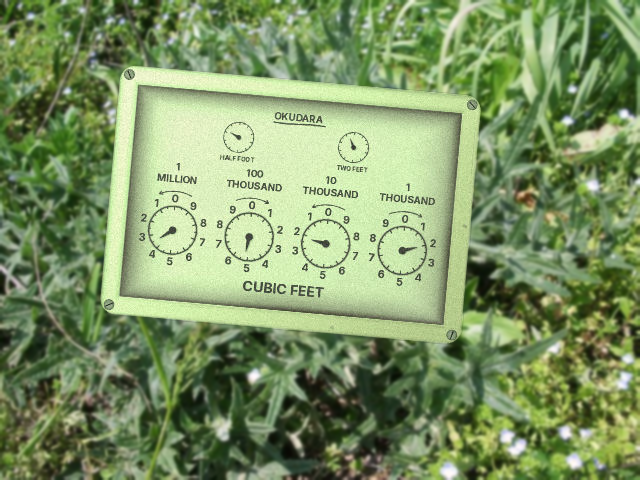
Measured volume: 352200 (ft³)
